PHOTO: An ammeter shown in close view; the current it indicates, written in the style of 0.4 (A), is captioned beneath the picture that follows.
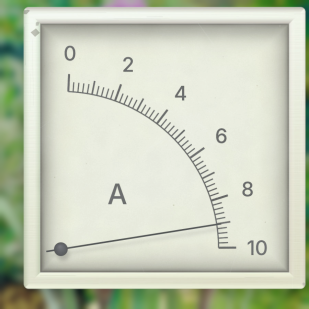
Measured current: 9 (A)
